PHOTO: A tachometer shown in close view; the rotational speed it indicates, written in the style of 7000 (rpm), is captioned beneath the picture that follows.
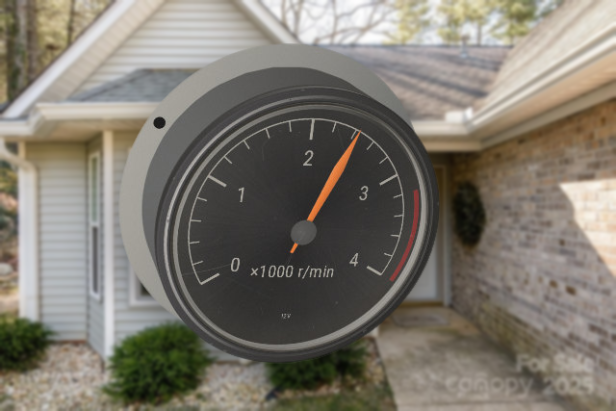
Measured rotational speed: 2400 (rpm)
